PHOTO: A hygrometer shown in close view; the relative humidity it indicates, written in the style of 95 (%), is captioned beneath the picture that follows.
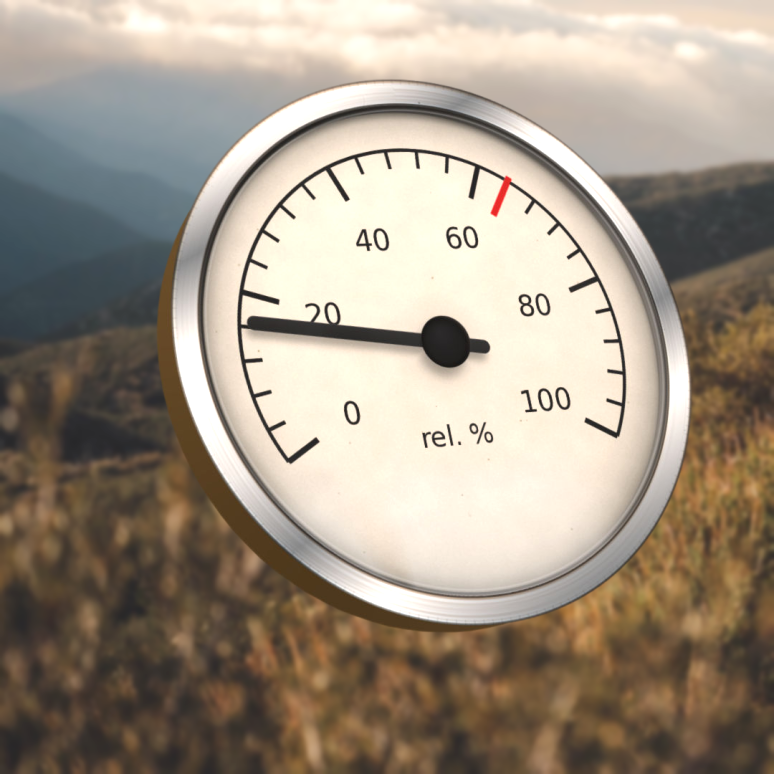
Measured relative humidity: 16 (%)
